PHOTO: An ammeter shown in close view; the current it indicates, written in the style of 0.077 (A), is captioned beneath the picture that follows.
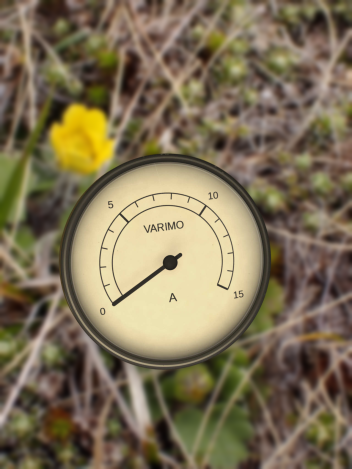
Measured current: 0 (A)
